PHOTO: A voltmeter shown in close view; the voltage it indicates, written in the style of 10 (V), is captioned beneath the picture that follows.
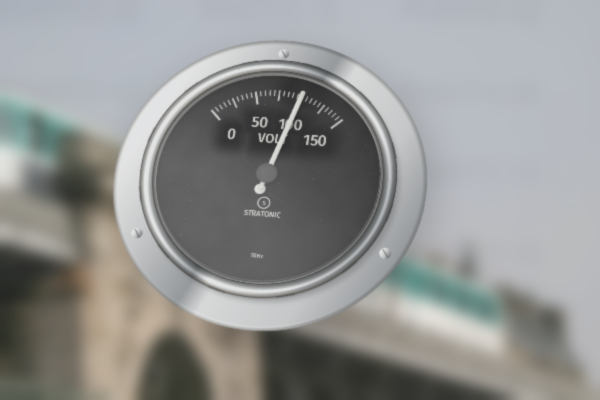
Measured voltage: 100 (V)
